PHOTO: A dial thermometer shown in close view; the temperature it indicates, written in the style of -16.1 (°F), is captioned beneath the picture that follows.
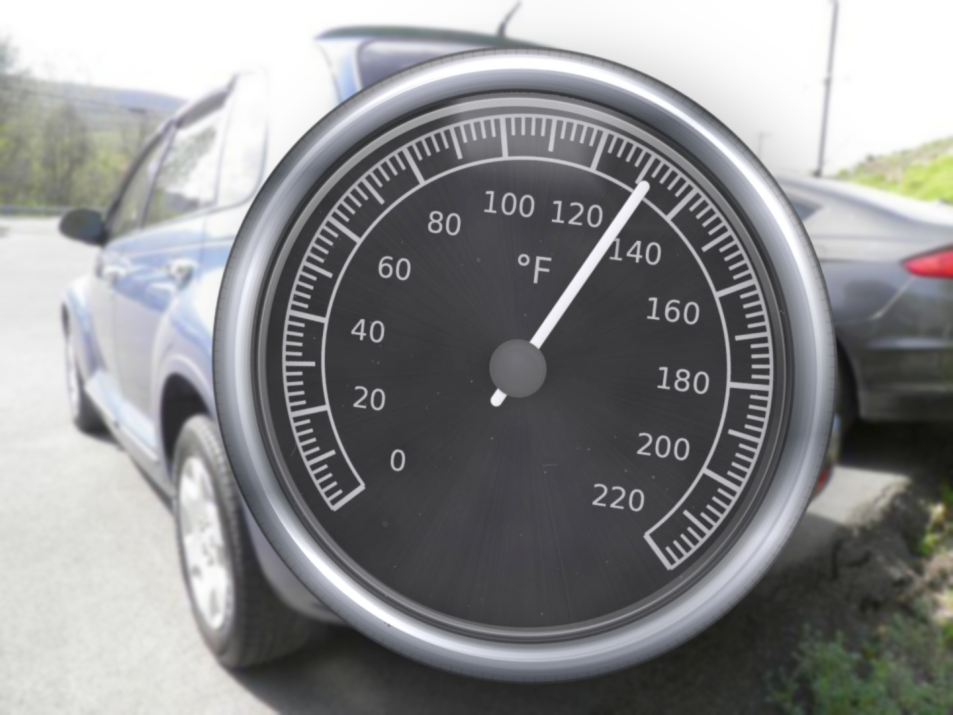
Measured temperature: 132 (°F)
